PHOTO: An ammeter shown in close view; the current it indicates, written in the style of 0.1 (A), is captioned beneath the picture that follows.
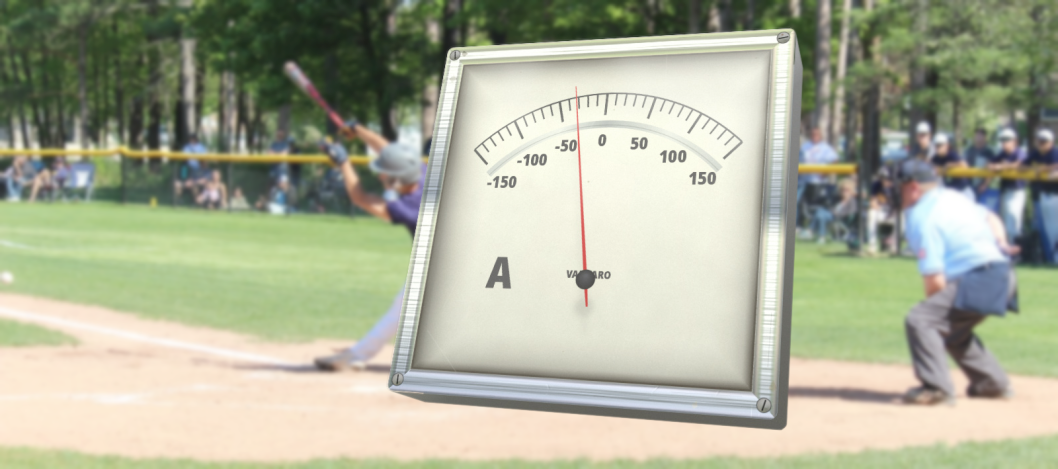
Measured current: -30 (A)
